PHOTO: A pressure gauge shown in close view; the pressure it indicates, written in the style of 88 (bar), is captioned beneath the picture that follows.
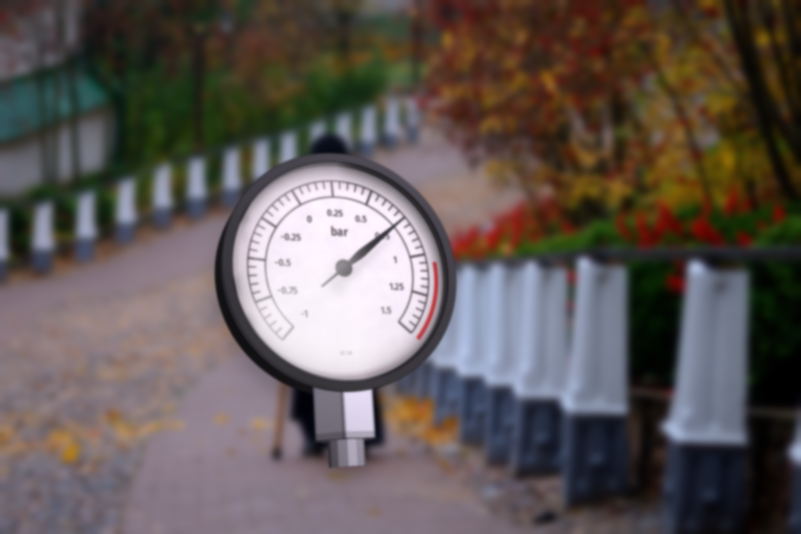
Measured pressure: 0.75 (bar)
